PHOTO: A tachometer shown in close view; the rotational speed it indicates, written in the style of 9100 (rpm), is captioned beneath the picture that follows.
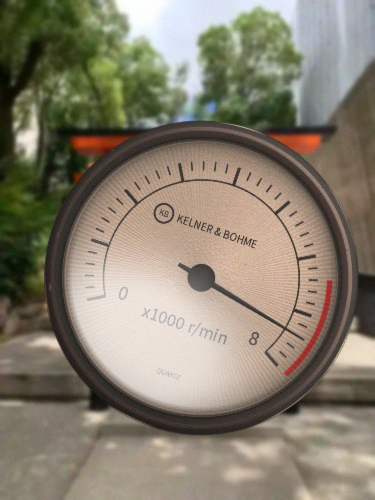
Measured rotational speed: 7400 (rpm)
